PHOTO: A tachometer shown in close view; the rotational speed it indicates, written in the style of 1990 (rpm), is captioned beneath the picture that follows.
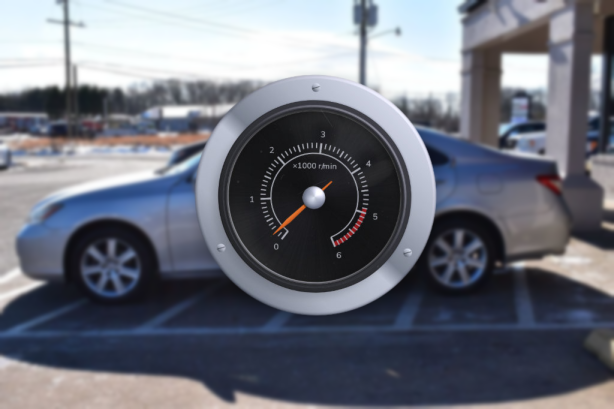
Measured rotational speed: 200 (rpm)
